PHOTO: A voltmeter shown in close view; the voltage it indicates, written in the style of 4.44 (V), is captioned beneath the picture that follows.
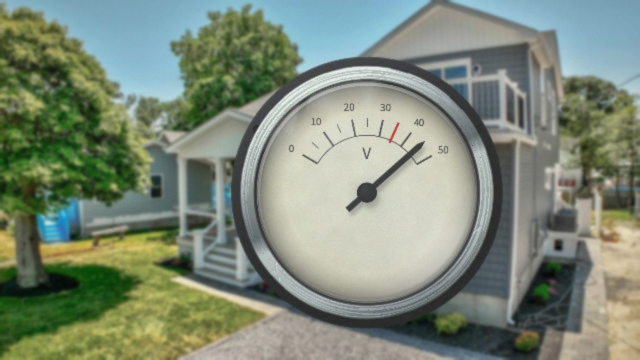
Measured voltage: 45 (V)
